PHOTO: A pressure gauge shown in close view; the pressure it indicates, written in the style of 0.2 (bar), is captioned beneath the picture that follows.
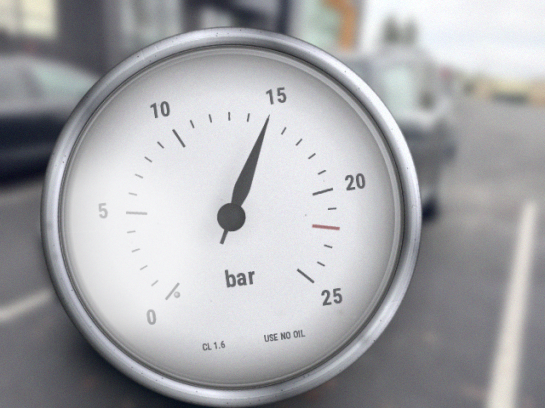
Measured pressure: 15 (bar)
